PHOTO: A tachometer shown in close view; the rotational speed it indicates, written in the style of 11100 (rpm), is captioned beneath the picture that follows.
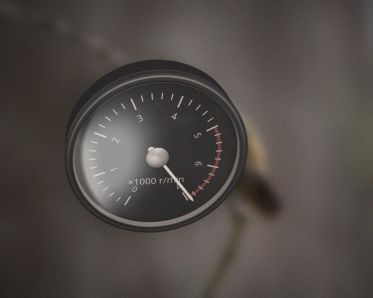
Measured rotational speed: 6900 (rpm)
